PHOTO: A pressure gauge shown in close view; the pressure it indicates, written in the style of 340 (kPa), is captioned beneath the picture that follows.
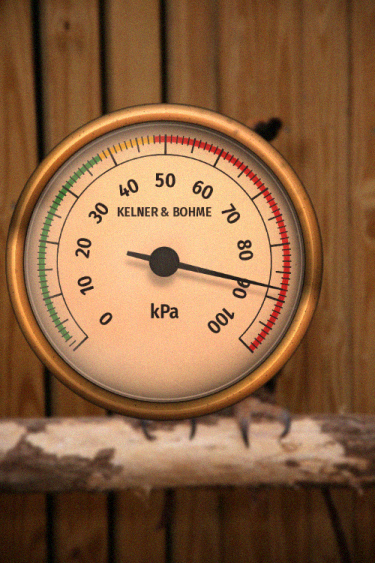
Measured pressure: 88 (kPa)
